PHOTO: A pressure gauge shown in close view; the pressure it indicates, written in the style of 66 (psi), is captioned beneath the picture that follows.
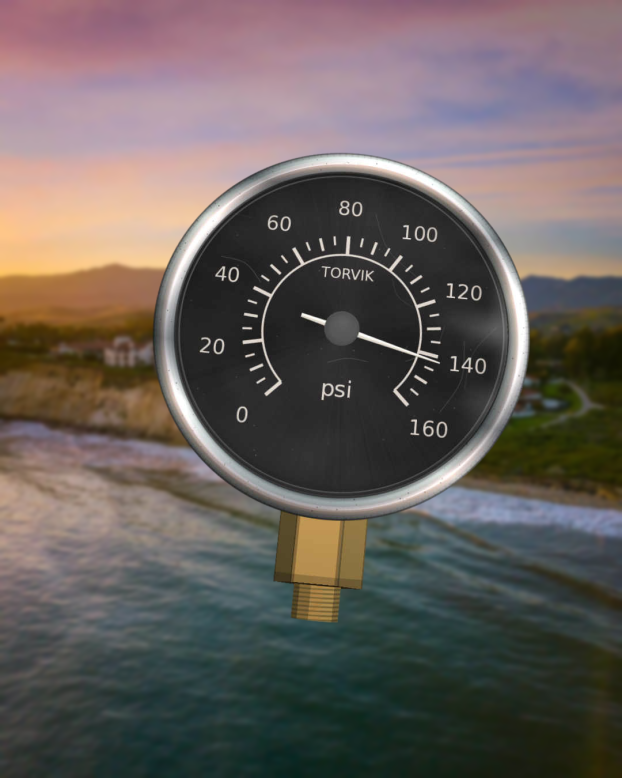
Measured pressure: 142.5 (psi)
